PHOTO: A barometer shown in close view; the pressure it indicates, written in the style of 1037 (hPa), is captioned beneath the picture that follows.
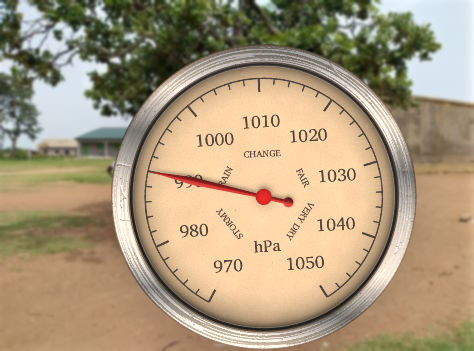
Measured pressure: 990 (hPa)
